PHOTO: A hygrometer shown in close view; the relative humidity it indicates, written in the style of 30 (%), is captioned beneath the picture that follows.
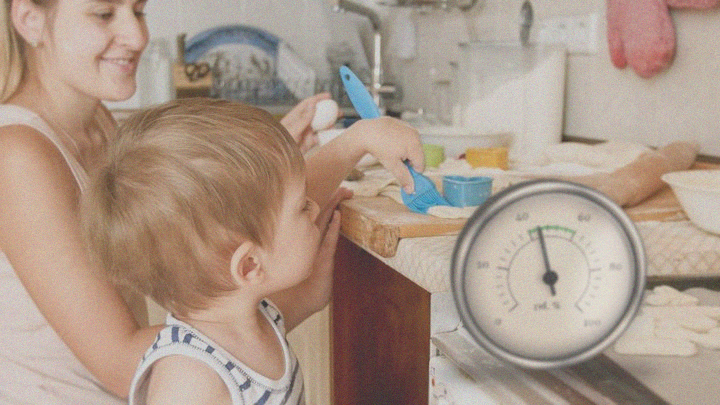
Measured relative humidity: 44 (%)
